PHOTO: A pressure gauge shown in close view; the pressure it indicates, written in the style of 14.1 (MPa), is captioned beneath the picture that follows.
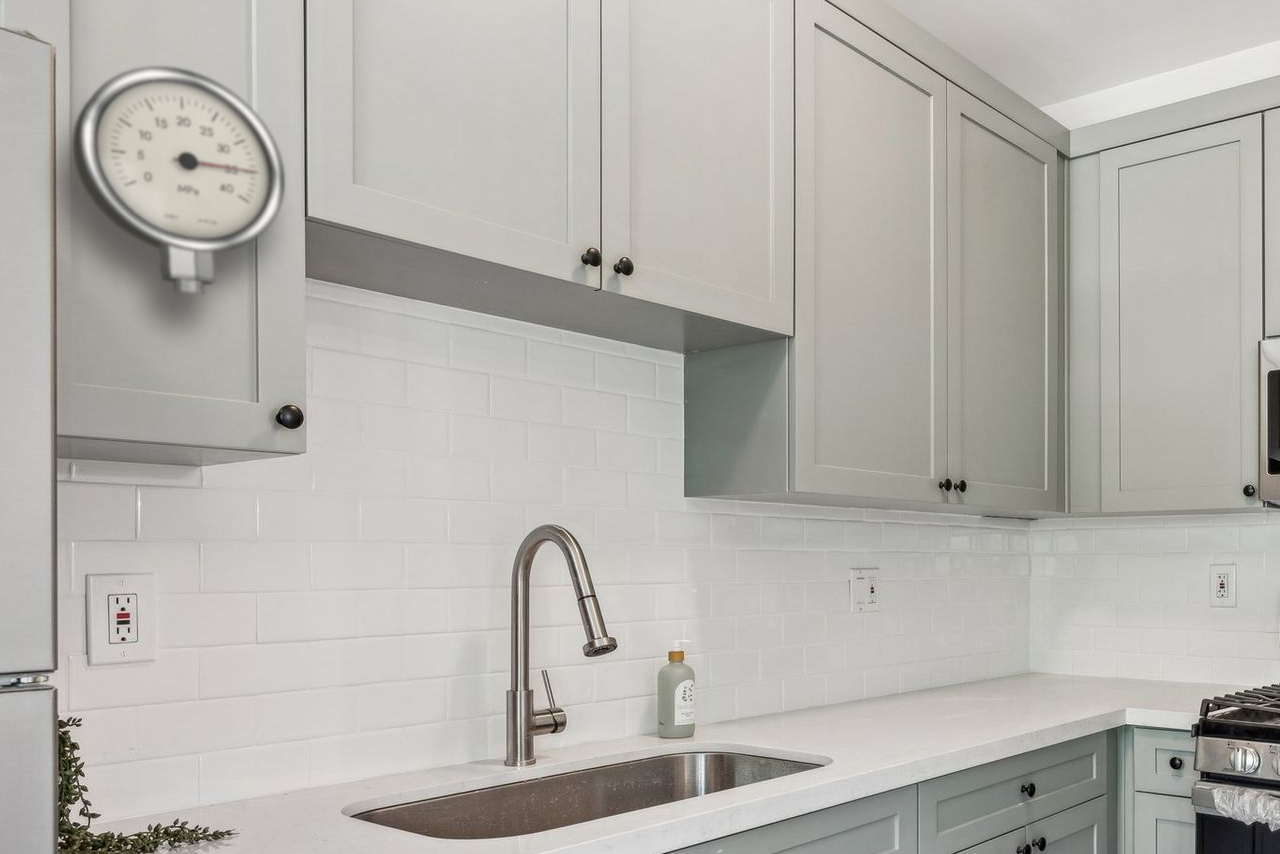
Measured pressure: 35 (MPa)
